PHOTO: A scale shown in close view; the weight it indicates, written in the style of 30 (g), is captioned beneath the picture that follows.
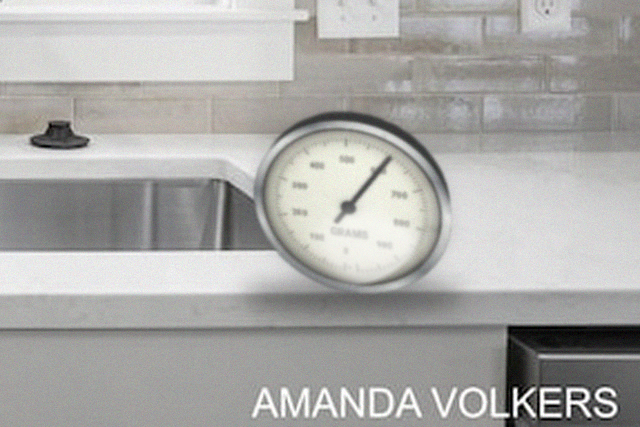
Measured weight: 600 (g)
